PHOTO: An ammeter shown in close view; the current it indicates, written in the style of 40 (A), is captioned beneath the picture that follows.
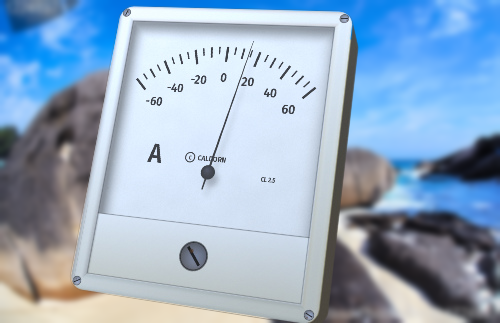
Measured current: 15 (A)
